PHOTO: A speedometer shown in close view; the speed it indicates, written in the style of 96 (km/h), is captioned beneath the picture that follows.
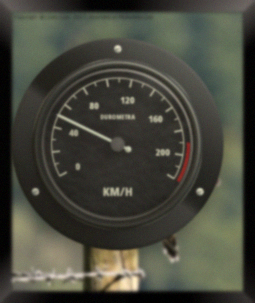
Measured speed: 50 (km/h)
